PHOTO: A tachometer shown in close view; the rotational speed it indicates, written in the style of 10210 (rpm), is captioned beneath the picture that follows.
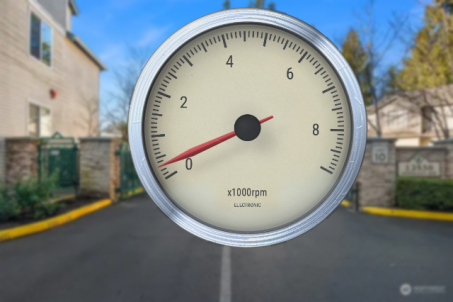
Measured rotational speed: 300 (rpm)
